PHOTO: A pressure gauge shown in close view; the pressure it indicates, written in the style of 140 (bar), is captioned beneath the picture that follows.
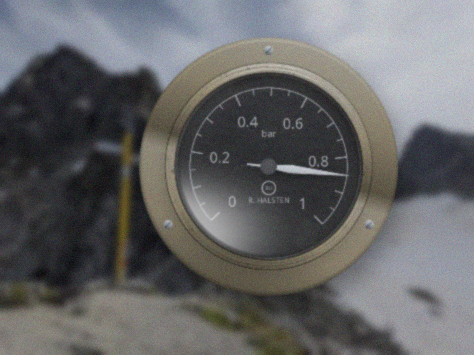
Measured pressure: 0.85 (bar)
